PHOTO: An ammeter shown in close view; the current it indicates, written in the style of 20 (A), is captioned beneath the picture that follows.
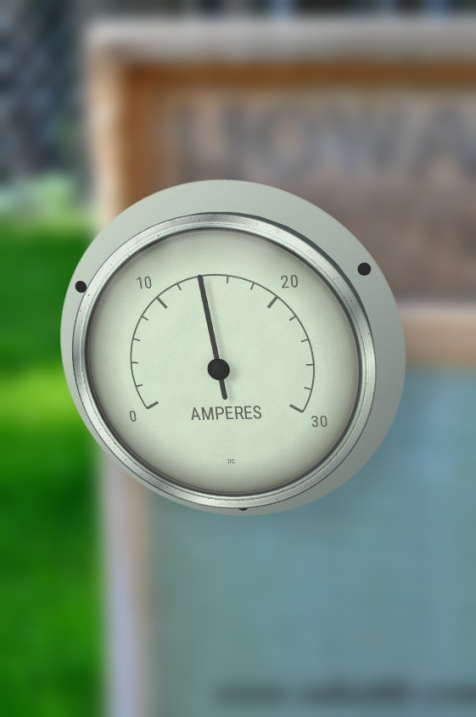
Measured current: 14 (A)
